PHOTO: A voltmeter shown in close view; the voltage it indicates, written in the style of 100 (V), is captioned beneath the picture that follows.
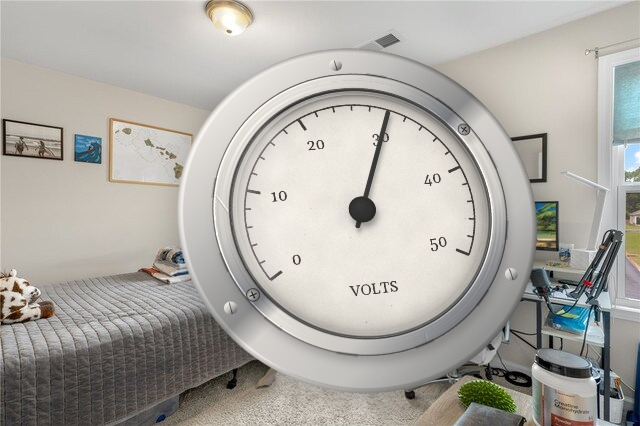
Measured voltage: 30 (V)
